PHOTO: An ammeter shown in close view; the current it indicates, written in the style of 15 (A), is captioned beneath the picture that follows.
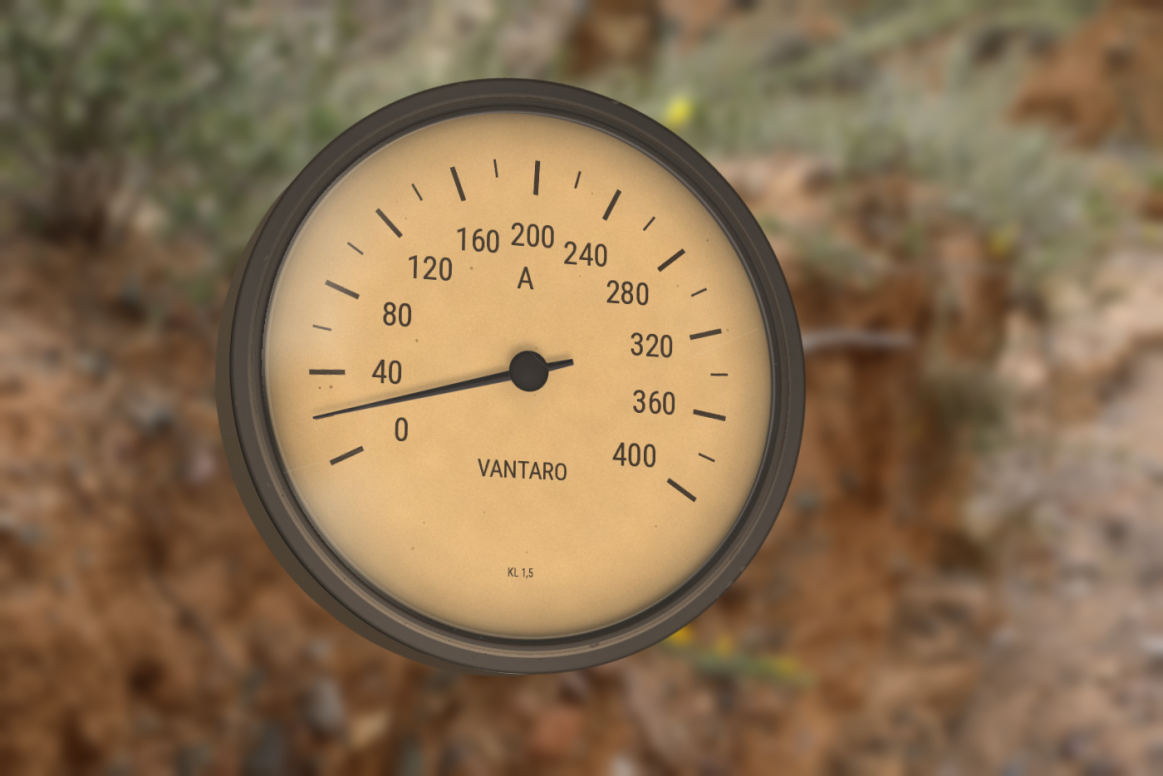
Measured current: 20 (A)
